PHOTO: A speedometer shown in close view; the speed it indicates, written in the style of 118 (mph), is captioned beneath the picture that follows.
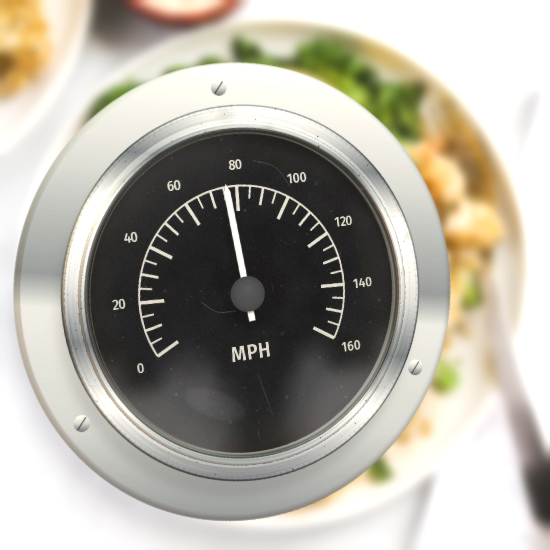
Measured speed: 75 (mph)
